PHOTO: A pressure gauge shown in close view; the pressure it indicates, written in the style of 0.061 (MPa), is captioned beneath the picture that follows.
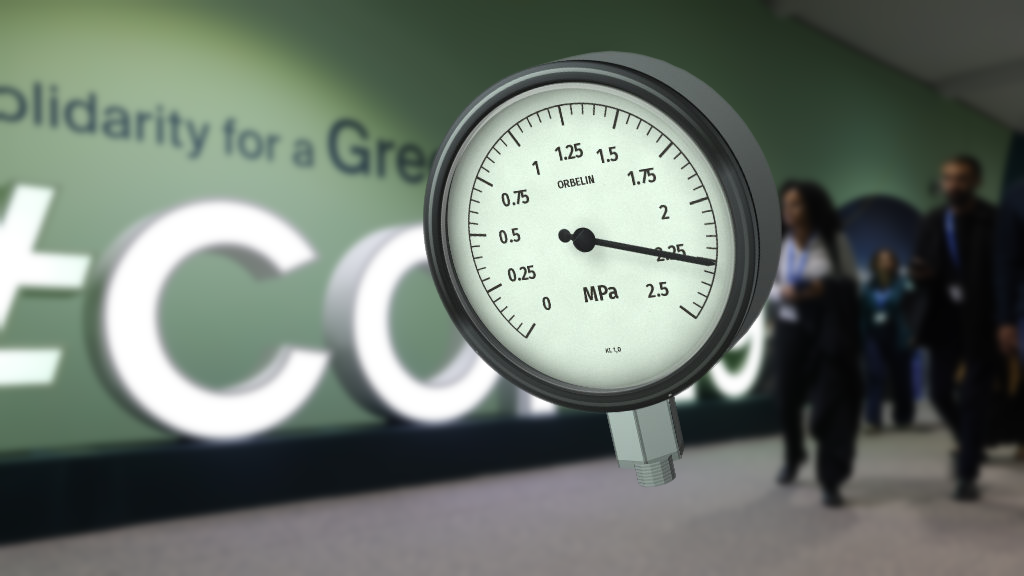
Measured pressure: 2.25 (MPa)
